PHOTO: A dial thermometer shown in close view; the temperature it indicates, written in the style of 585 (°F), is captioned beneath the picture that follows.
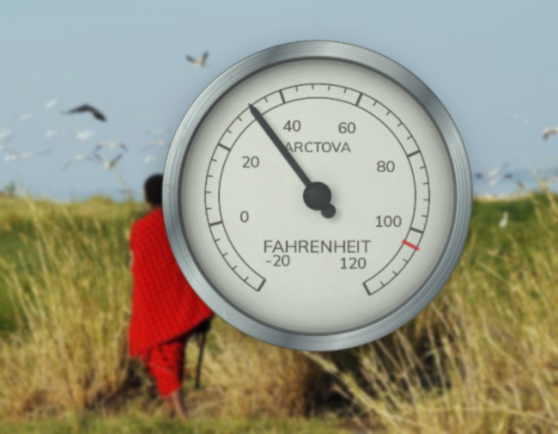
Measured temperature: 32 (°F)
